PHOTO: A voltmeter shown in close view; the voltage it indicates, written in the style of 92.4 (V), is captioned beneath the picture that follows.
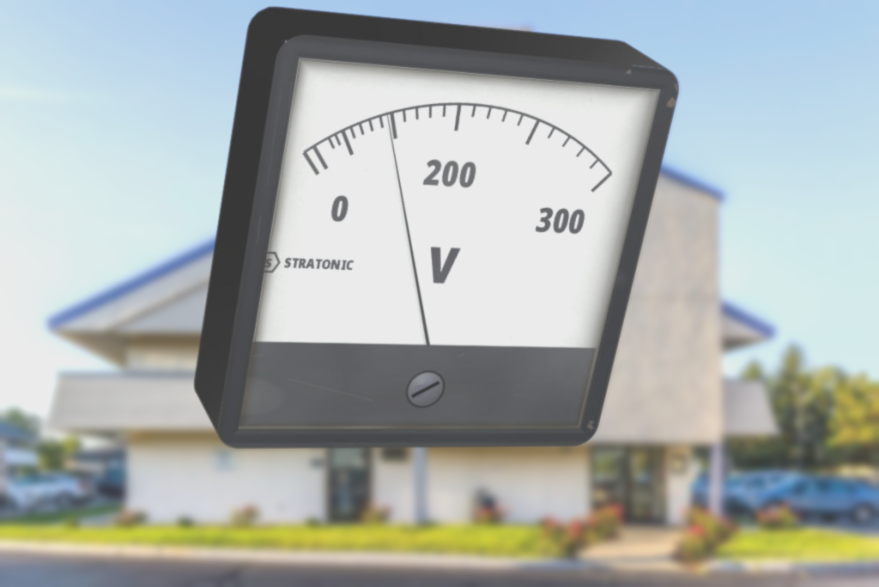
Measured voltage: 145 (V)
